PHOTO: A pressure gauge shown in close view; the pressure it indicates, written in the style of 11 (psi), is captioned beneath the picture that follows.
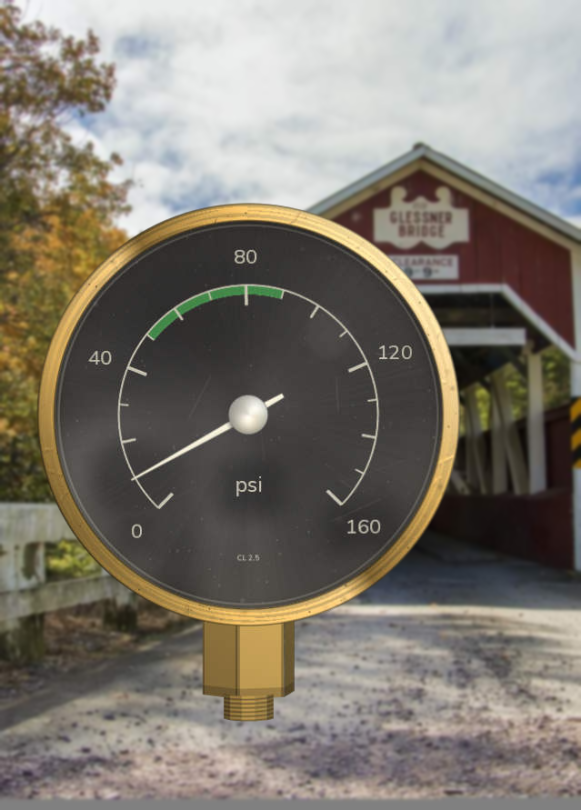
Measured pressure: 10 (psi)
